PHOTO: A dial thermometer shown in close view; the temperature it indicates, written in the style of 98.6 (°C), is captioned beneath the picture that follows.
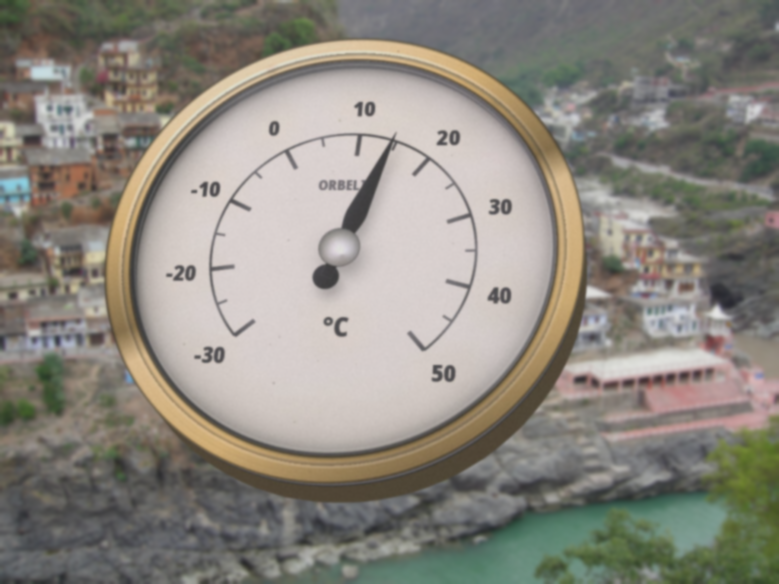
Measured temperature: 15 (°C)
